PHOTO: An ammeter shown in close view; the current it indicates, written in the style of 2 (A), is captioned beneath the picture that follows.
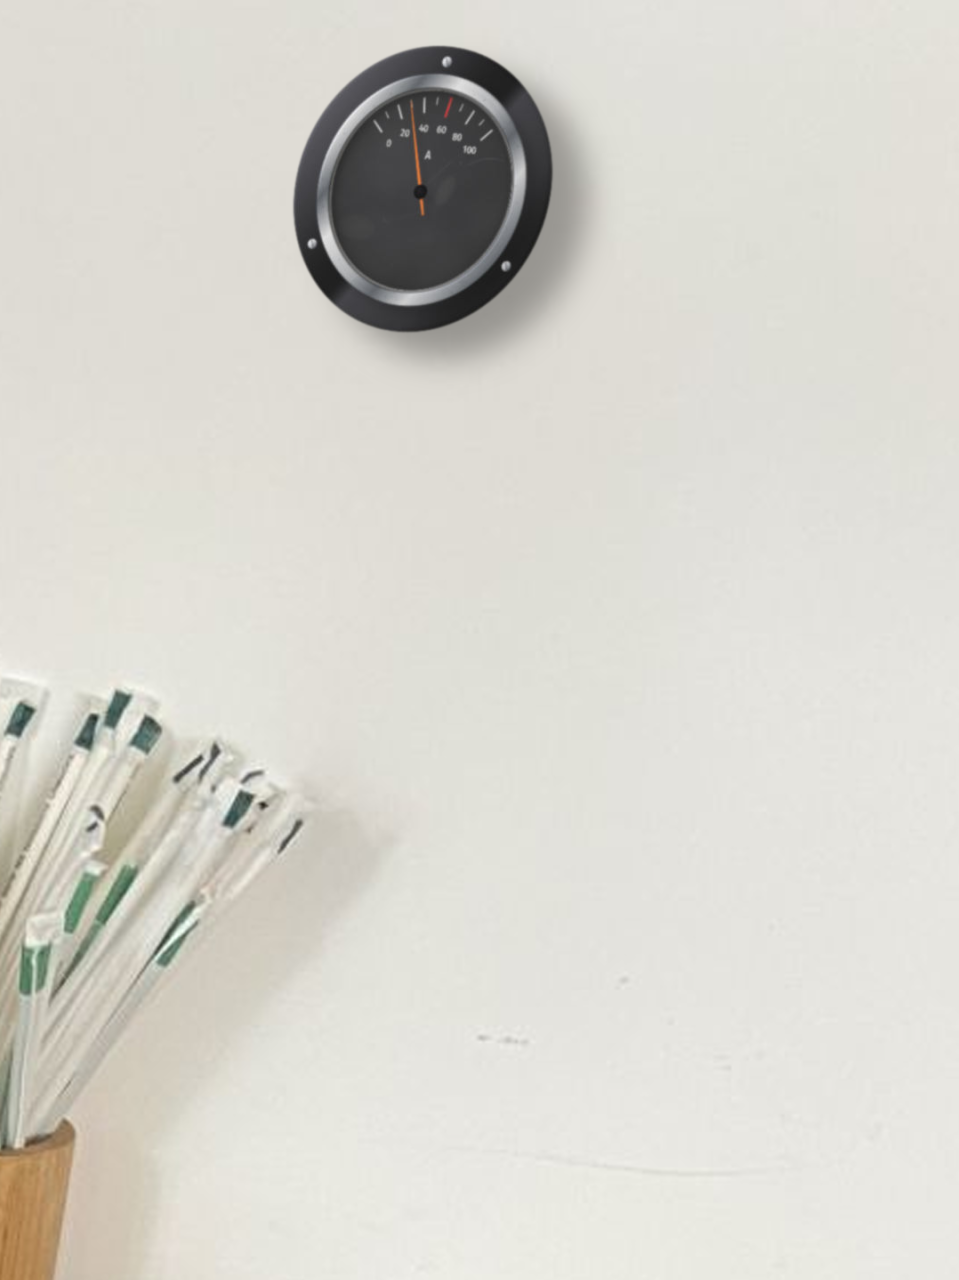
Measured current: 30 (A)
